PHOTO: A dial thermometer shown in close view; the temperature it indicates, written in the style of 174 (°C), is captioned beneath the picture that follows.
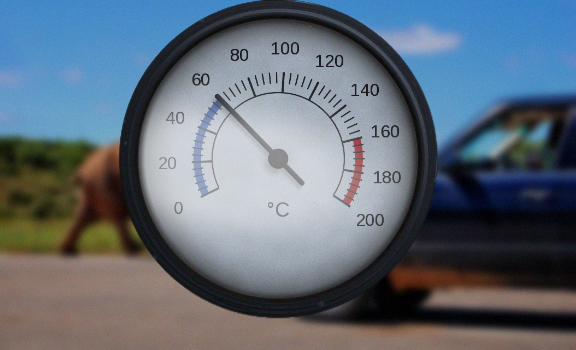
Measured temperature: 60 (°C)
